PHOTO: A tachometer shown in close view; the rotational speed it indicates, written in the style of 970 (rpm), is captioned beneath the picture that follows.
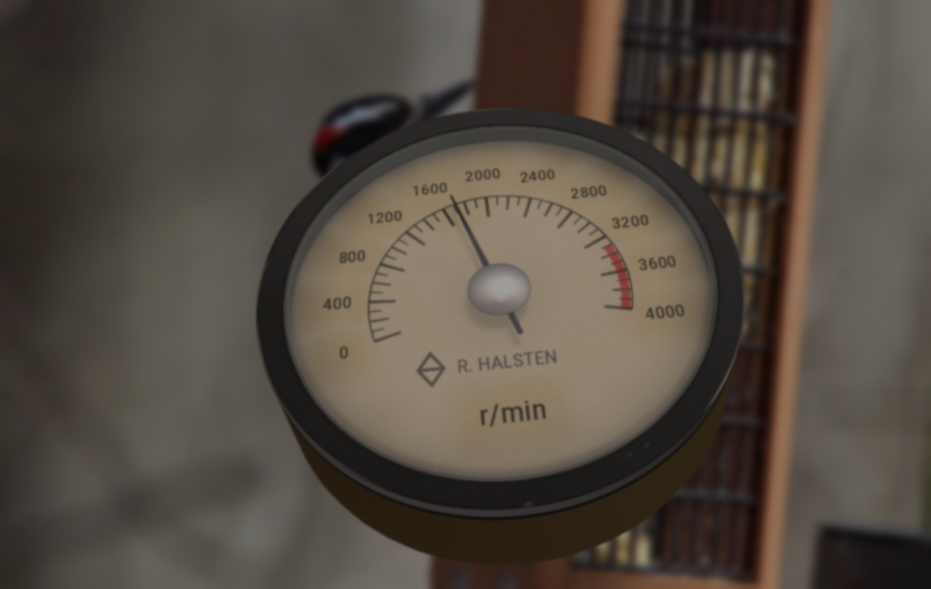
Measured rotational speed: 1700 (rpm)
